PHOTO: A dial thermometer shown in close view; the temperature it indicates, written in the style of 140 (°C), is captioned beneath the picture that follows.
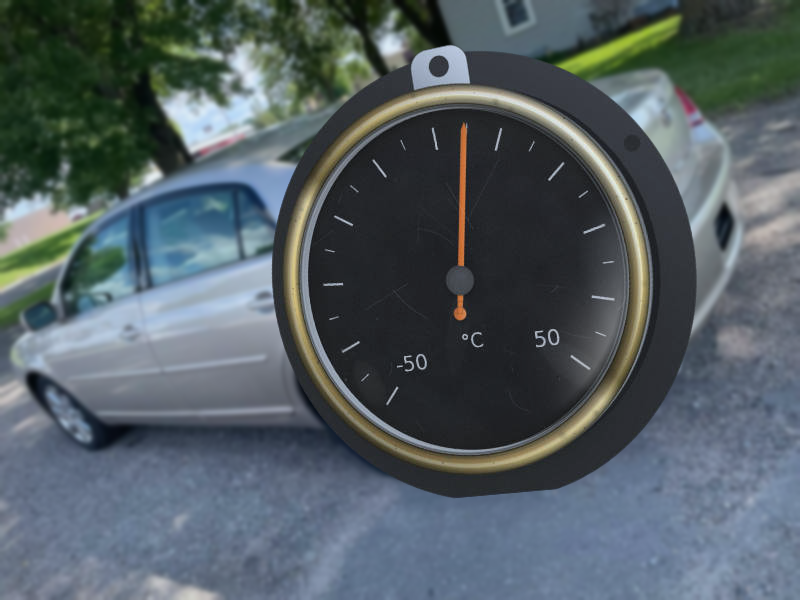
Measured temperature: 5 (°C)
